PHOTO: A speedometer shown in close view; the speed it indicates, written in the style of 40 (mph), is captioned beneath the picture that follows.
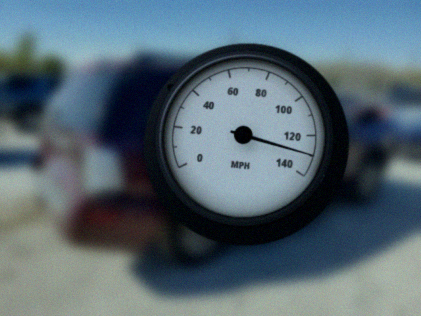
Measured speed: 130 (mph)
